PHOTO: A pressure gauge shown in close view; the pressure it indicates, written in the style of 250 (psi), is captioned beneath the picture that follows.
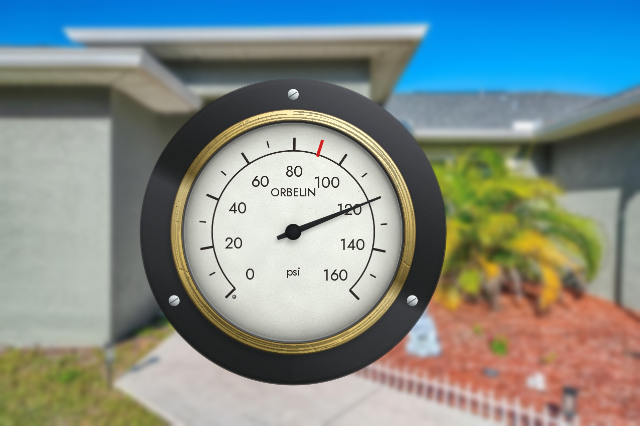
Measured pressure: 120 (psi)
